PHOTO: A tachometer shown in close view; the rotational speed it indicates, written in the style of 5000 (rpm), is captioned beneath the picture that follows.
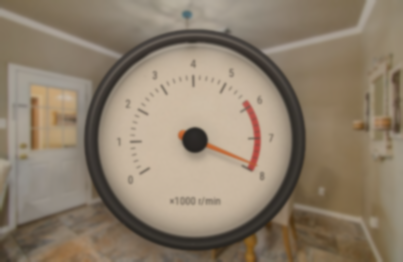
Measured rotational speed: 7800 (rpm)
